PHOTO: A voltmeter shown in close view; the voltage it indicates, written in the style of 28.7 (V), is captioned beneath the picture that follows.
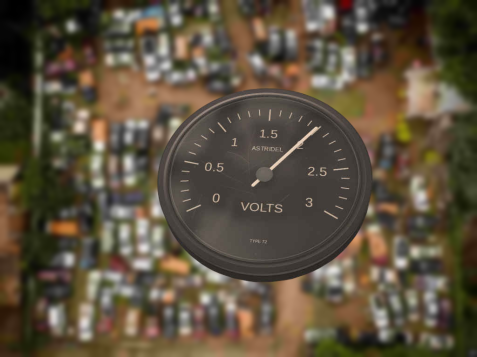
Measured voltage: 2 (V)
